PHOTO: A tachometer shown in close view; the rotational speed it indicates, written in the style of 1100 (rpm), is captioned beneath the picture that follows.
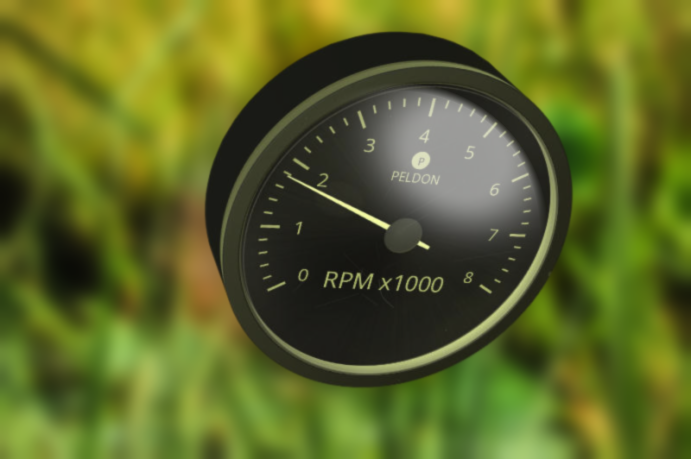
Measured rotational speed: 1800 (rpm)
